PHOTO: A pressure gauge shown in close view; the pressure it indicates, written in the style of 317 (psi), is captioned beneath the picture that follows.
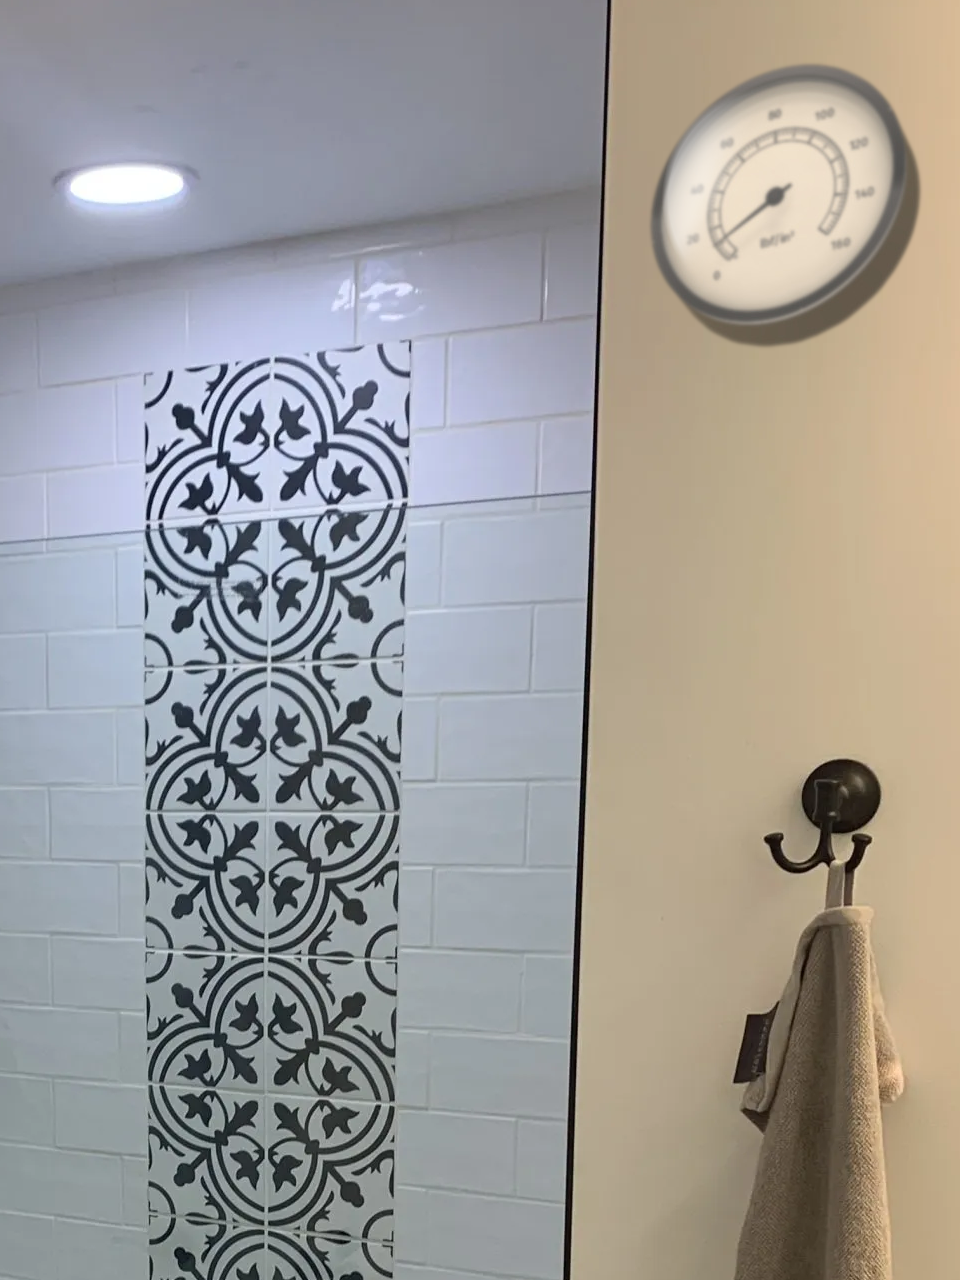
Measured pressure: 10 (psi)
